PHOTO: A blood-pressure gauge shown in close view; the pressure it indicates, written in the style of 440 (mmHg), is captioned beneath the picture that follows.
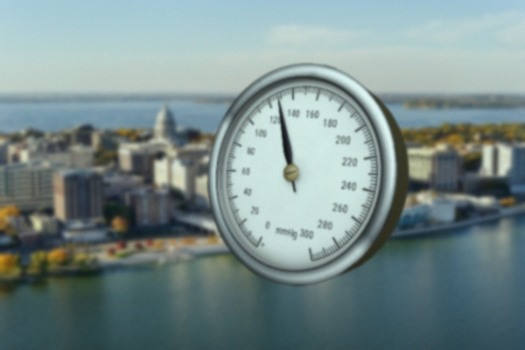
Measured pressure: 130 (mmHg)
